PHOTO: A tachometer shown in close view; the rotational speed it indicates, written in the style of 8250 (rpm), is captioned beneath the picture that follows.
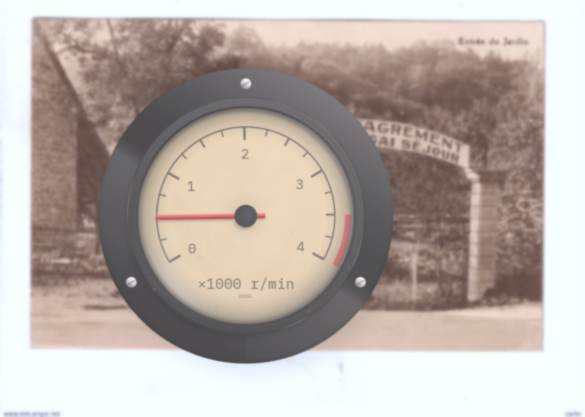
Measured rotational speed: 500 (rpm)
